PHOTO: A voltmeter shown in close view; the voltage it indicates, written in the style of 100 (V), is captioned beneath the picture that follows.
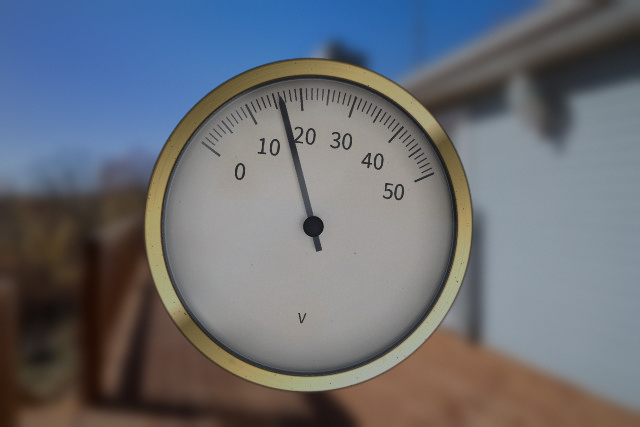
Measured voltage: 16 (V)
